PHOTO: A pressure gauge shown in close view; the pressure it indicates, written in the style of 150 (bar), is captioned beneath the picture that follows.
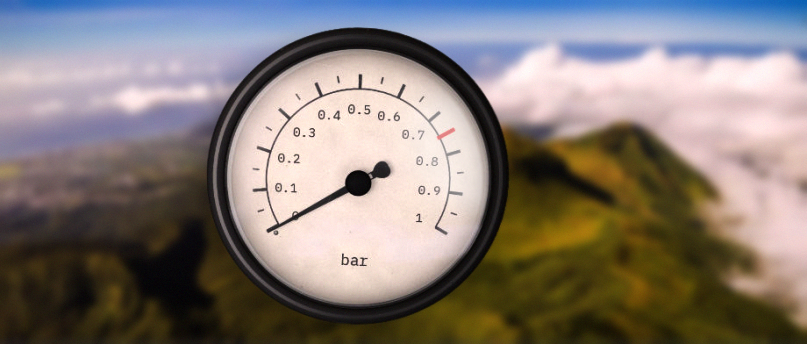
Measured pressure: 0 (bar)
